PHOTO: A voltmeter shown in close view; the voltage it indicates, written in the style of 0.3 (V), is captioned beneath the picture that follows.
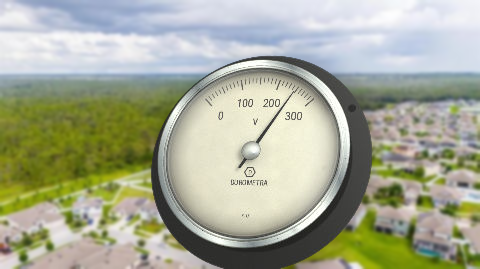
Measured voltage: 250 (V)
